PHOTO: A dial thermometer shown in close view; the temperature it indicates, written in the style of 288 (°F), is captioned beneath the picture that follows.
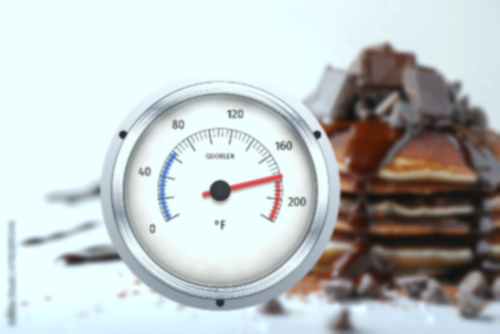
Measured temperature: 180 (°F)
